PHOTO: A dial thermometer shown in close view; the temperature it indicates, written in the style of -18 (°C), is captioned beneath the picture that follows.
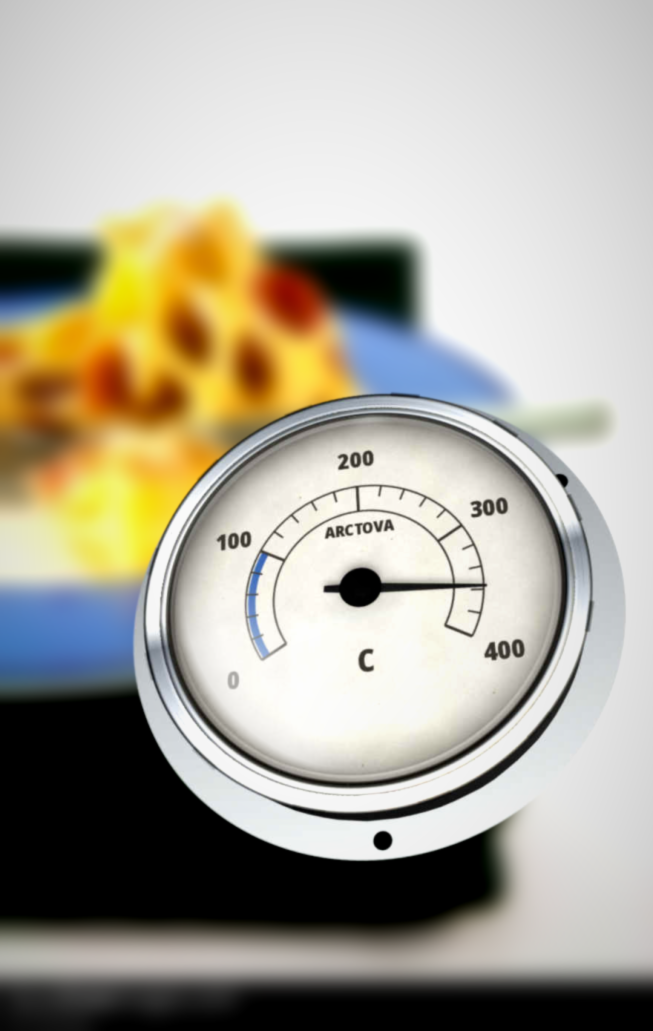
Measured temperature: 360 (°C)
